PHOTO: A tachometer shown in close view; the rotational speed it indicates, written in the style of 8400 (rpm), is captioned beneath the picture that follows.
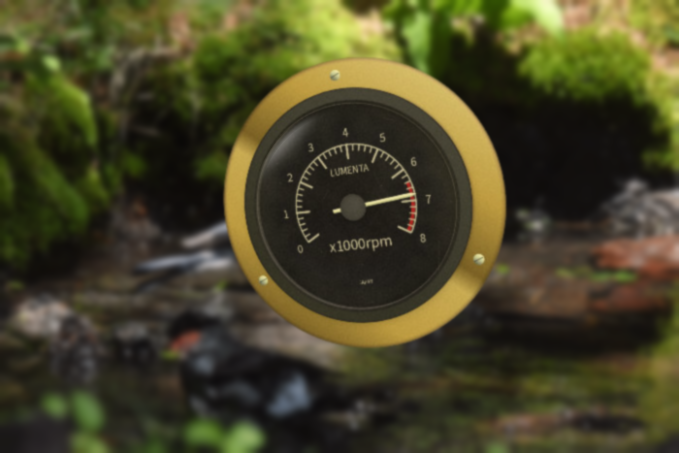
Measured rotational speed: 6800 (rpm)
